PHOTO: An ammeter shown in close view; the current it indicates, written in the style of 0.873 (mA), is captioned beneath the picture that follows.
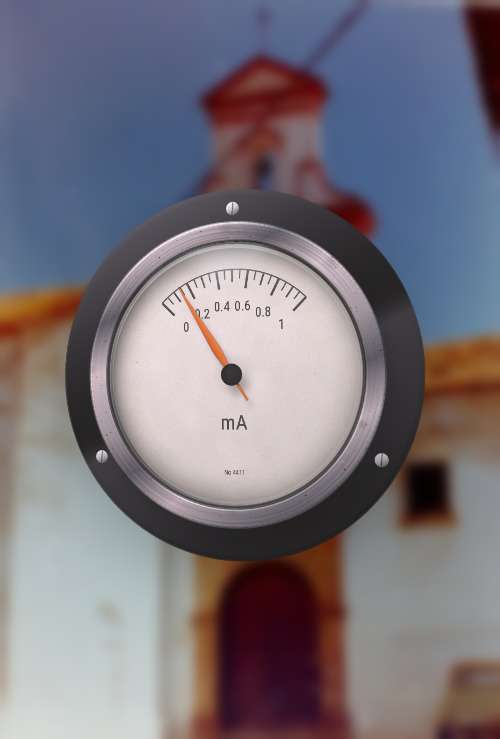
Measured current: 0.15 (mA)
